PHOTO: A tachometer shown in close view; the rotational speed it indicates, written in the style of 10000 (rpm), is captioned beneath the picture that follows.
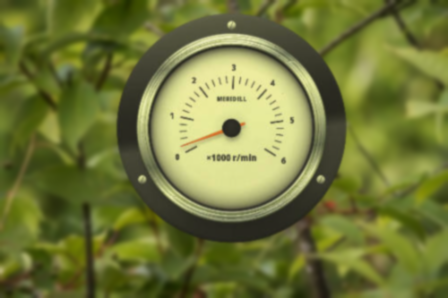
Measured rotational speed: 200 (rpm)
